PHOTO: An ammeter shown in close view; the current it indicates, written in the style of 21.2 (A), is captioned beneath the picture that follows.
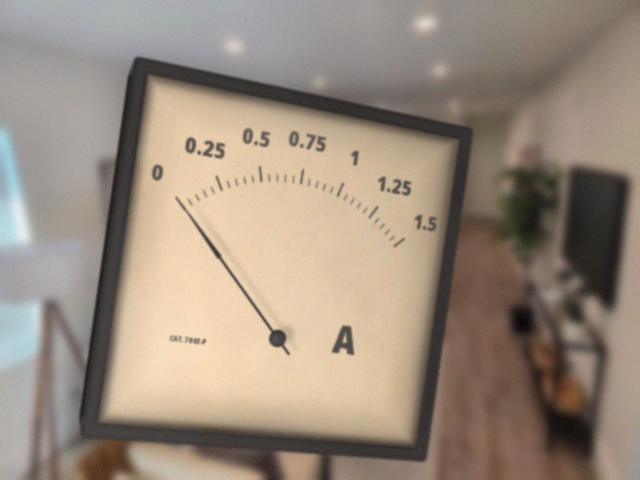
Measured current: 0 (A)
